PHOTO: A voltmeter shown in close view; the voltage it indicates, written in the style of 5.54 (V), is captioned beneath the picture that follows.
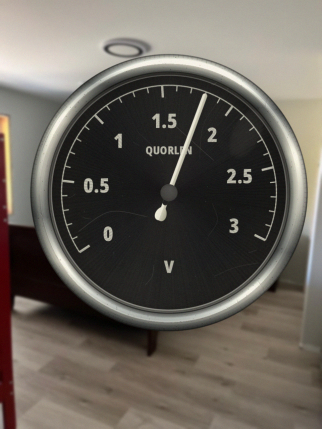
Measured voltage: 1.8 (V)
